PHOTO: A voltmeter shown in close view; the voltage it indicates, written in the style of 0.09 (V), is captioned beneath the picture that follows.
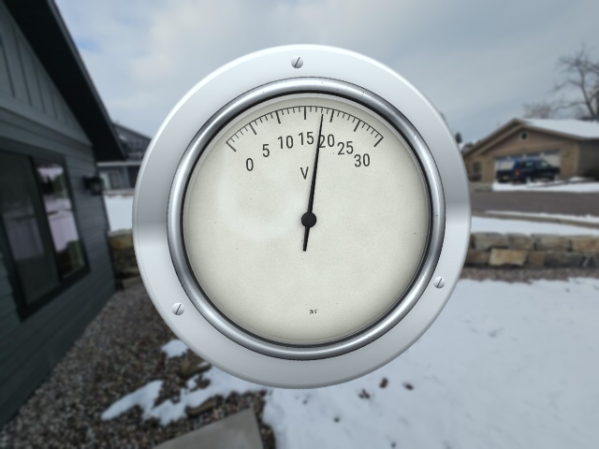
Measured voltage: 18 (V)
